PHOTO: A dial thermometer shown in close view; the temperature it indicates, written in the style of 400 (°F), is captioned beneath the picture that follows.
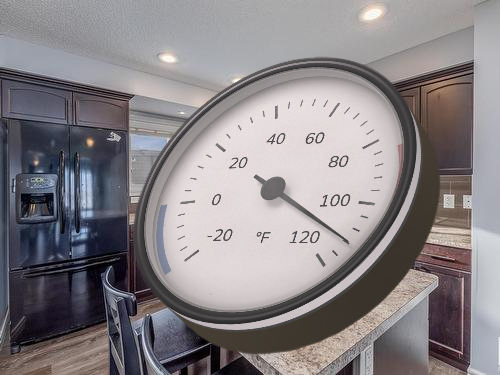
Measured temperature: 112 (°F)
